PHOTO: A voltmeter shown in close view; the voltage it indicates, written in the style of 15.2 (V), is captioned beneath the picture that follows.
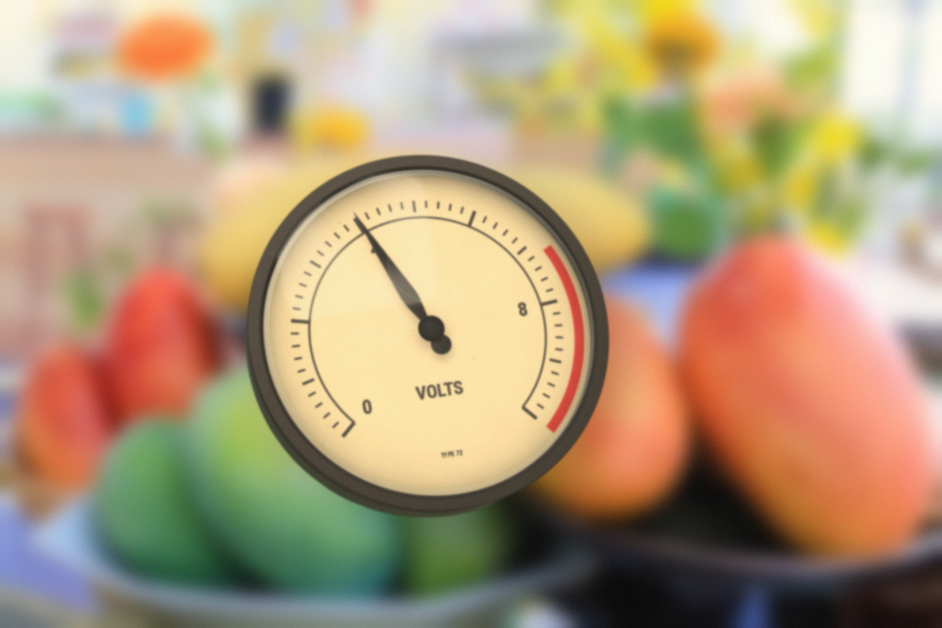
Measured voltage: 4 (V)
